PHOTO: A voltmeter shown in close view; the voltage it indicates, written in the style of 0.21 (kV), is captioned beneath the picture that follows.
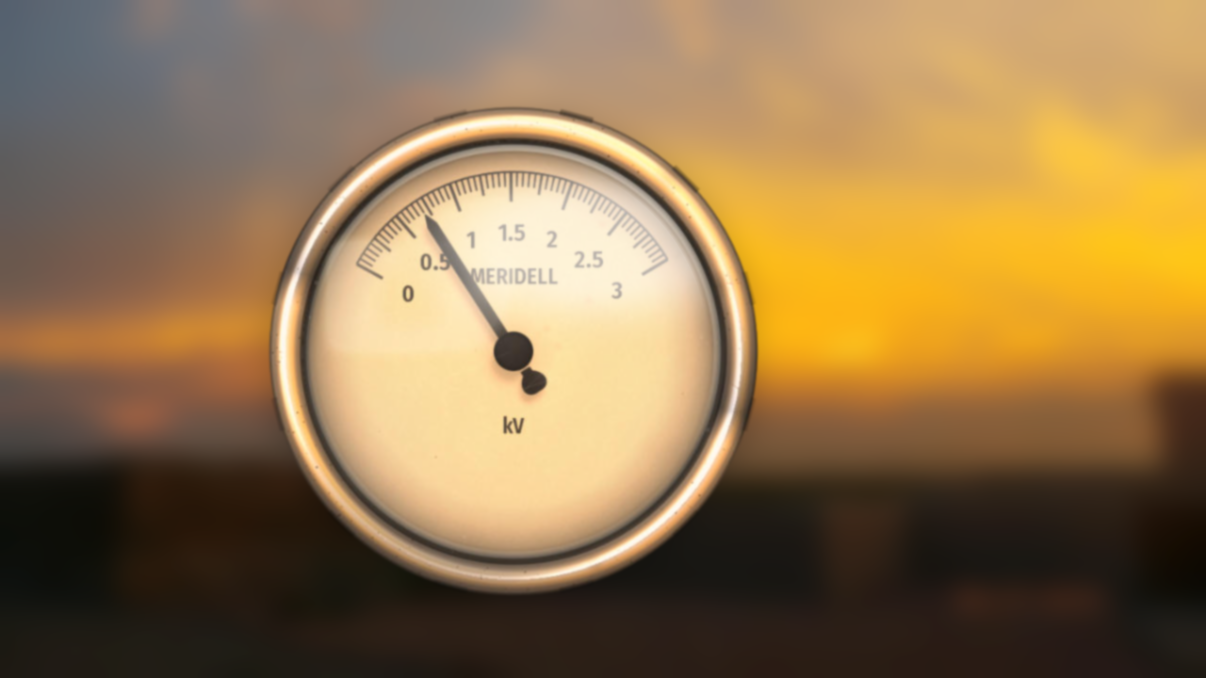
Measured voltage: 0.7 (kV)
